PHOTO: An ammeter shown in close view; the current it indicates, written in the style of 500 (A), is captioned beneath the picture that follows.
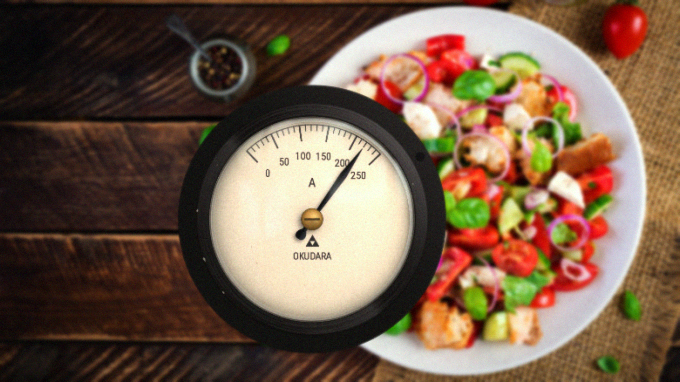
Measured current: 220 (A)
